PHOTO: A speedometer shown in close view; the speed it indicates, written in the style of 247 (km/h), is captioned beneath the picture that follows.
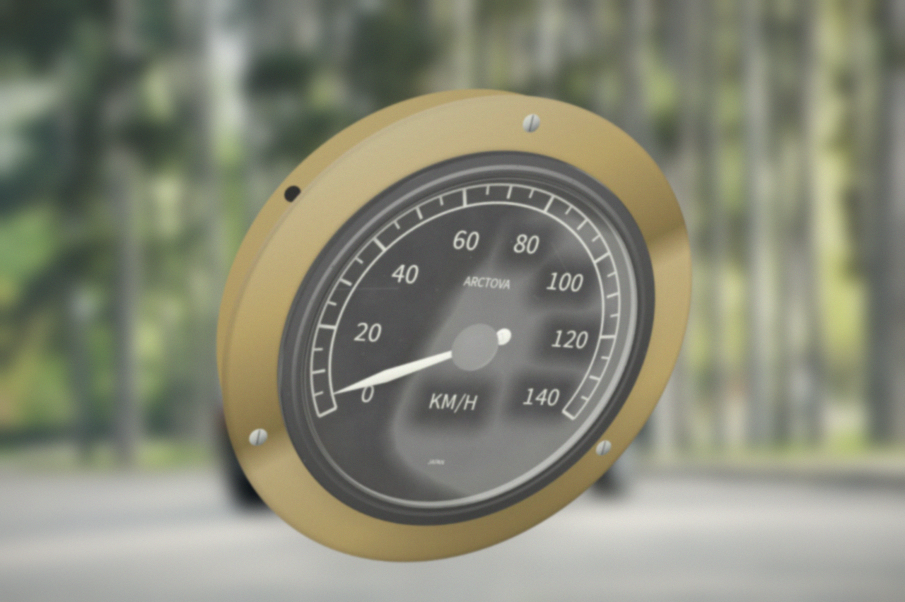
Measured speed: 5 (km/h)
